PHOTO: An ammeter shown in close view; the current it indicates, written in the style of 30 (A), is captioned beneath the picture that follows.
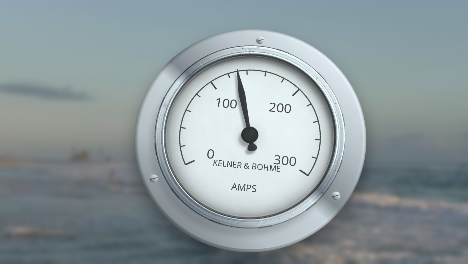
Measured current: 130 (A)
